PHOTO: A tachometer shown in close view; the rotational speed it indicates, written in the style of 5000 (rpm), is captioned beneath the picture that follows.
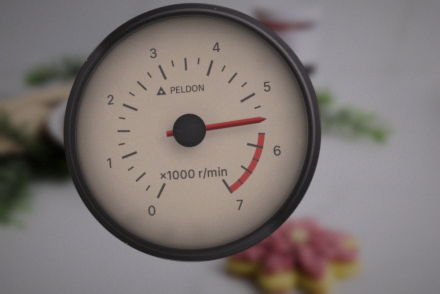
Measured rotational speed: 5500 (rpm)
